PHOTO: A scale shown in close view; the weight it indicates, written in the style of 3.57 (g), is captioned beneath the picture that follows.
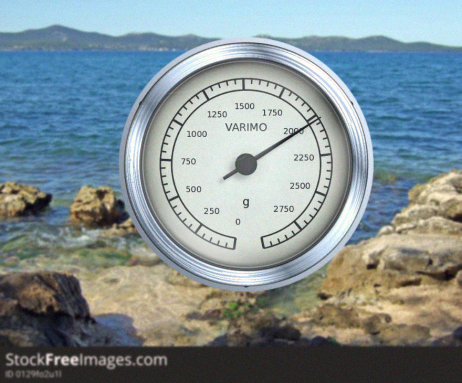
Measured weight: 2025 (g)
